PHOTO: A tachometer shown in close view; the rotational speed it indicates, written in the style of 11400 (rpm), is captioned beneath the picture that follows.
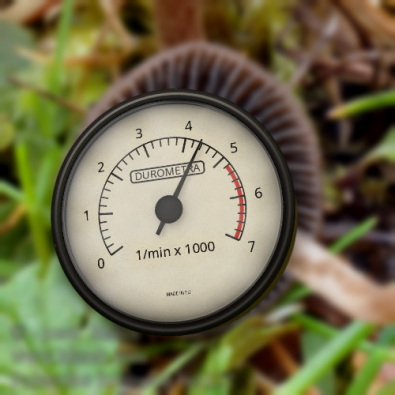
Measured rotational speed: 4400 (rpm)
